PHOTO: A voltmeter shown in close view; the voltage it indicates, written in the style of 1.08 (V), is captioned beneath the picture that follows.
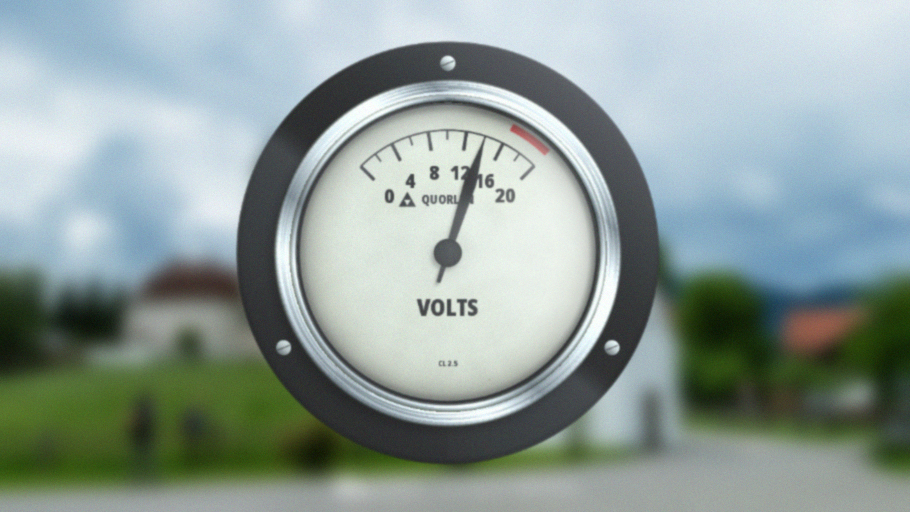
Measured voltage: 14 (V)
